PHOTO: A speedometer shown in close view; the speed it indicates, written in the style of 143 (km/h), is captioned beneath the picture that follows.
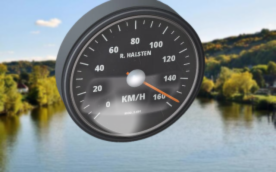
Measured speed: 155 (km/h)
